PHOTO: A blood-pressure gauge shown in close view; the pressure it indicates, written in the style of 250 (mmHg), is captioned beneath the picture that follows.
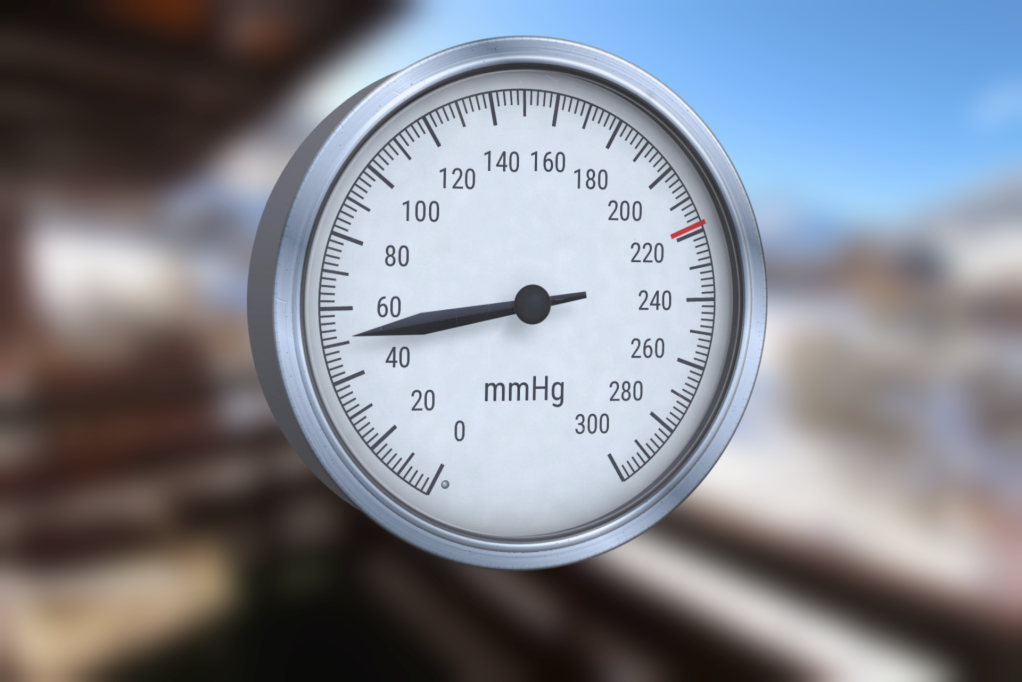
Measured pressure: 52 (mmHg)
